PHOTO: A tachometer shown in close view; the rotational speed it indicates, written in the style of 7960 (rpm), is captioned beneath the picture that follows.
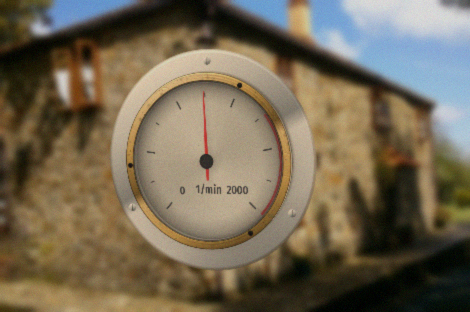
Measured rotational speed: 1000 (rpm)
